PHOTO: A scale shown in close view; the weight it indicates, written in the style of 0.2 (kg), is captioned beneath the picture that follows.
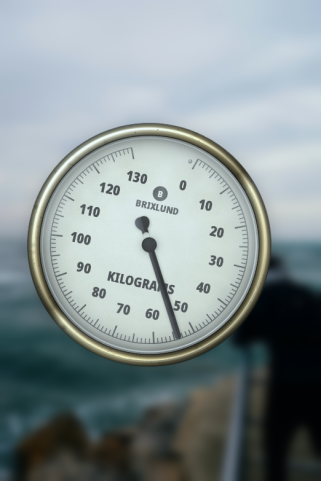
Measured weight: 54 (kg)
